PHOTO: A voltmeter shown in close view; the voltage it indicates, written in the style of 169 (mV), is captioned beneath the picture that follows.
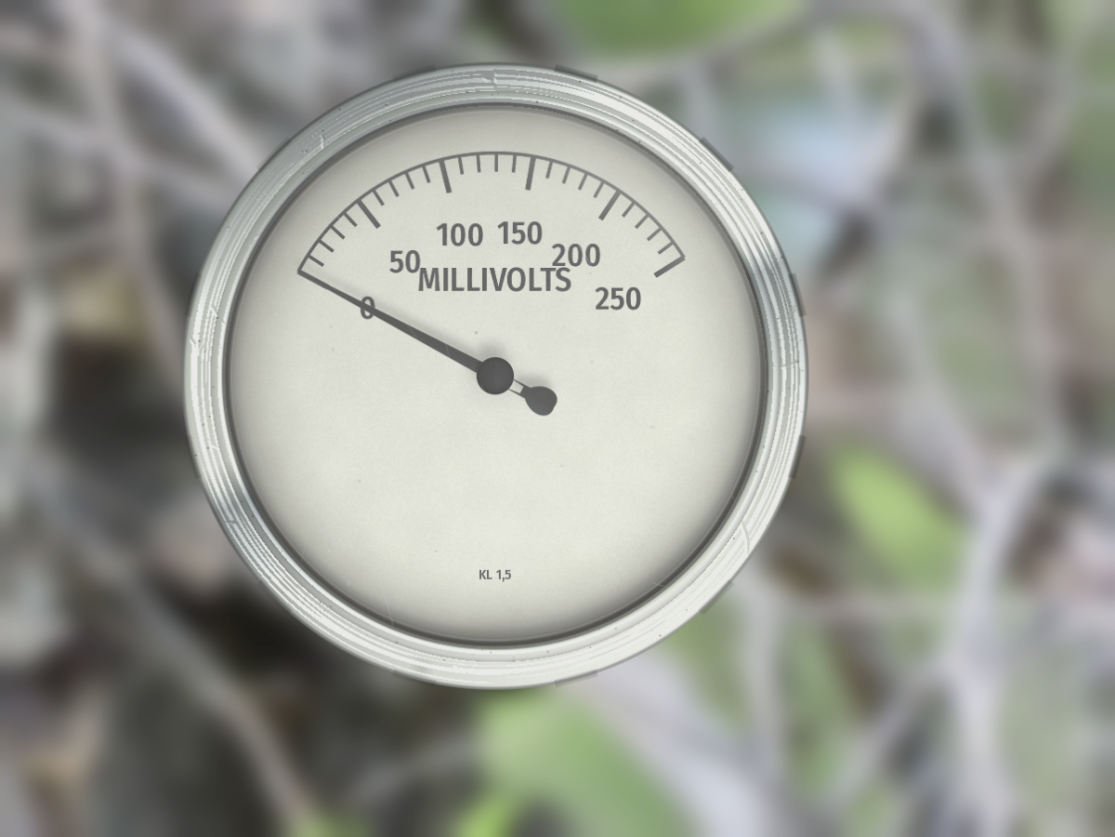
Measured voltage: 0 (mV)
